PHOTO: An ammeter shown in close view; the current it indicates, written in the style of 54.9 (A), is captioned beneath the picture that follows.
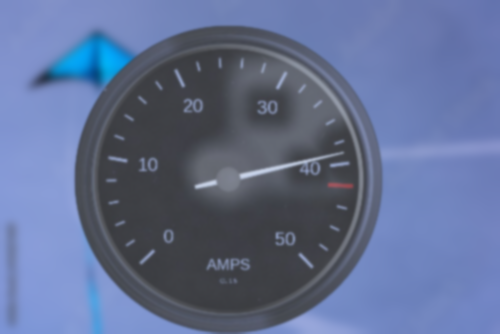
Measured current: 39 (A)
